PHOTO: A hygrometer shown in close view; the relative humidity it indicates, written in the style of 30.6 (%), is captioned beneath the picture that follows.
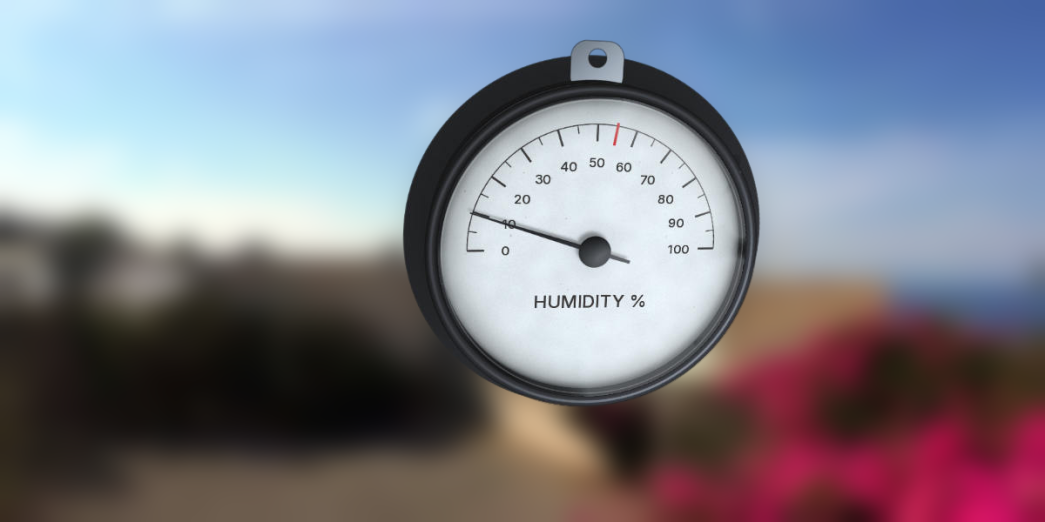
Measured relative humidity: 10 (%)
